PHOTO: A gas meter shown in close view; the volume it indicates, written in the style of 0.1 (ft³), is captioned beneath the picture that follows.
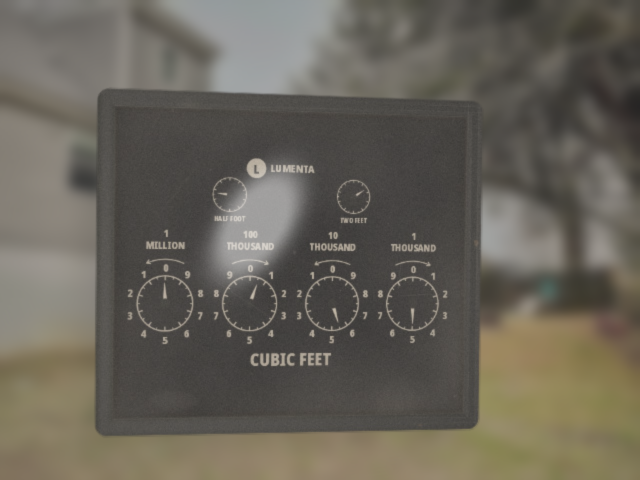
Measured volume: 5500 (ft³)
